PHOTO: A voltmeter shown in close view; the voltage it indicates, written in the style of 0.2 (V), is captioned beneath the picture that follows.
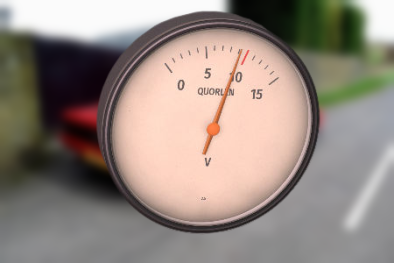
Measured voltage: 9 (V)
